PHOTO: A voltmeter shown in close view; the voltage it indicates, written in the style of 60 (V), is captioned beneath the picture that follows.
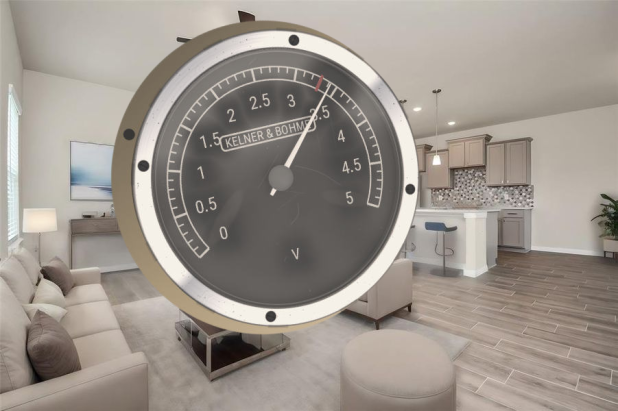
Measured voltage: 3.4 (V)
